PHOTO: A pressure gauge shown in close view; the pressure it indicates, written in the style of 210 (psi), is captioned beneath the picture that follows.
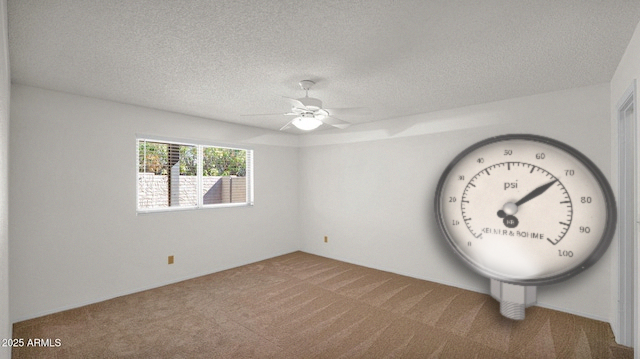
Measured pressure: 70 (psi)
